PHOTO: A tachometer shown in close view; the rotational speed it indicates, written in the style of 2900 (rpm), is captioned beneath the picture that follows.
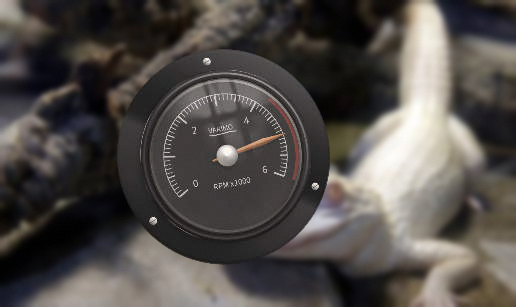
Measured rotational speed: 5000 (rpm)
